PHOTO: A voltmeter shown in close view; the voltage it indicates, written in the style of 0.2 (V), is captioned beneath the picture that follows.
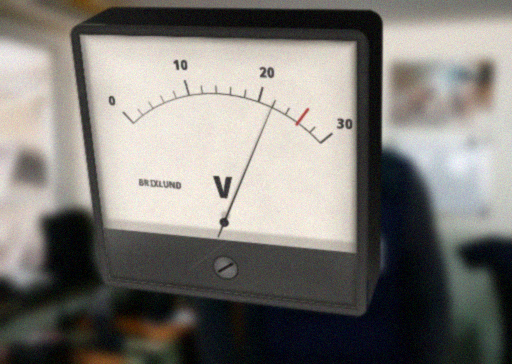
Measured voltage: 22 (V)
